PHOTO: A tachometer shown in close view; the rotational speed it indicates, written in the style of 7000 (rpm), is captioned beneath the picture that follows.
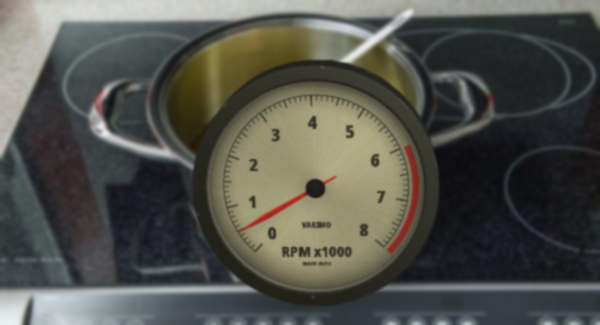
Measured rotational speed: 500 (rpm)
